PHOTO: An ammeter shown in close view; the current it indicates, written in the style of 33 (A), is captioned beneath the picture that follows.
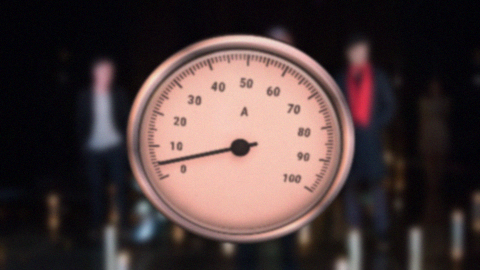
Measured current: 5 (A)
